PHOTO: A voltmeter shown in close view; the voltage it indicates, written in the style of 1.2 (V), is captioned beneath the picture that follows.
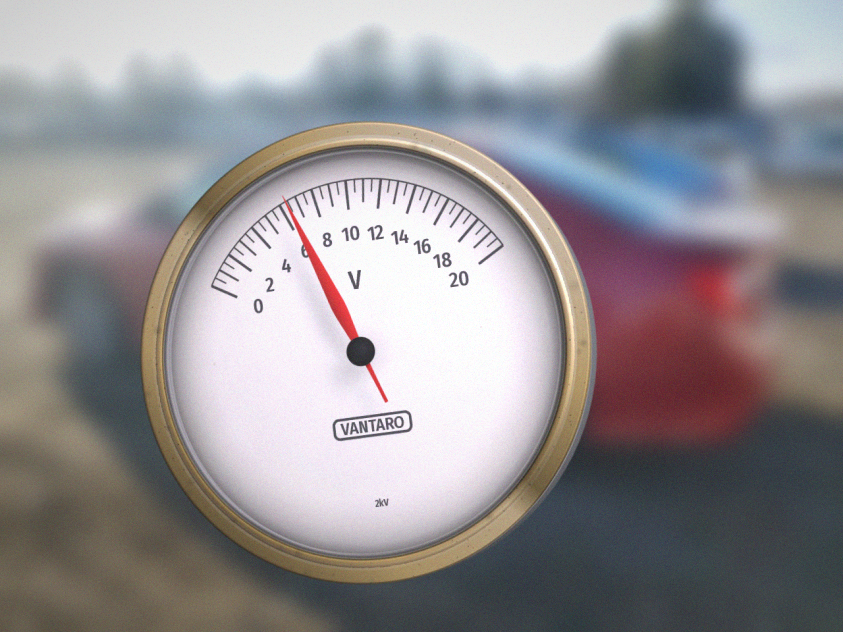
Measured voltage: 6.5 (V)
